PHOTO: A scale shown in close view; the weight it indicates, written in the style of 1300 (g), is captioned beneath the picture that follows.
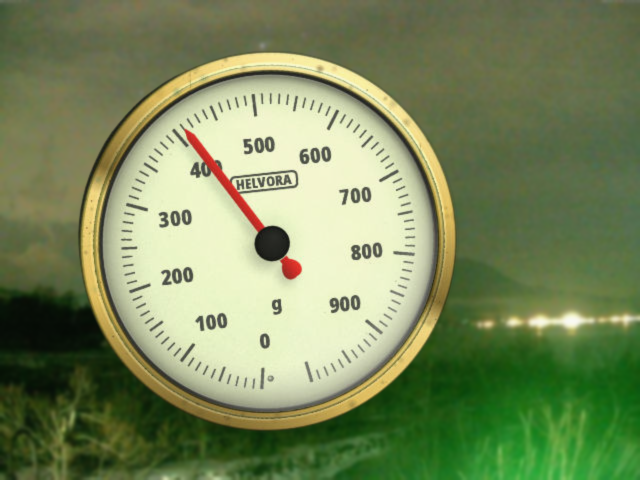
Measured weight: 410 (g)
